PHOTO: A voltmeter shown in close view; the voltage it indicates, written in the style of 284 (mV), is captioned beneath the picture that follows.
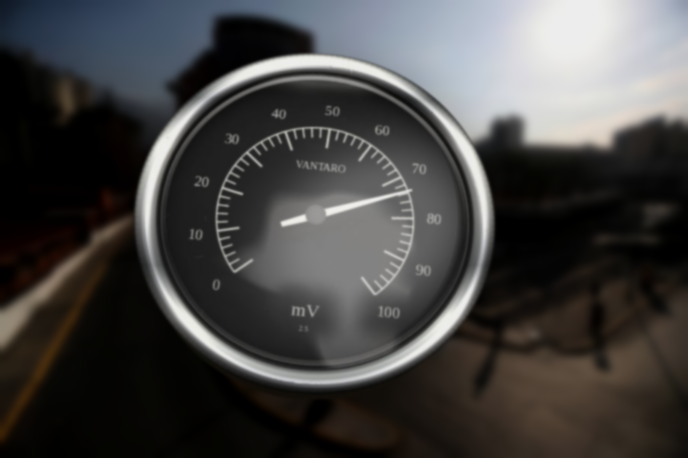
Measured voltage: 74 (mV)
